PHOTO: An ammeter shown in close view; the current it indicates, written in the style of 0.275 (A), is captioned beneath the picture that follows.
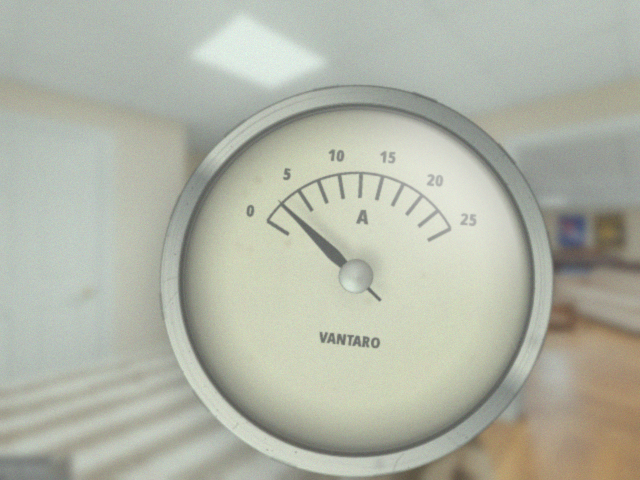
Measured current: 2.5 (A)
